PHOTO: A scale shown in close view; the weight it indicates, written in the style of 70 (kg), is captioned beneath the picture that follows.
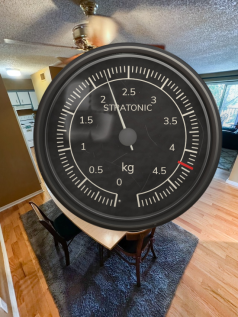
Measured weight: 2.2 (kg)
